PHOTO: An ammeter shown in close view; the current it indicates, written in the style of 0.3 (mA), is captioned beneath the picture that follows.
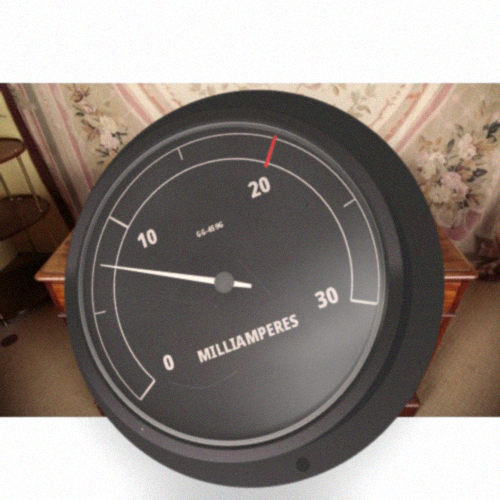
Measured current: 7.5 (mA)
